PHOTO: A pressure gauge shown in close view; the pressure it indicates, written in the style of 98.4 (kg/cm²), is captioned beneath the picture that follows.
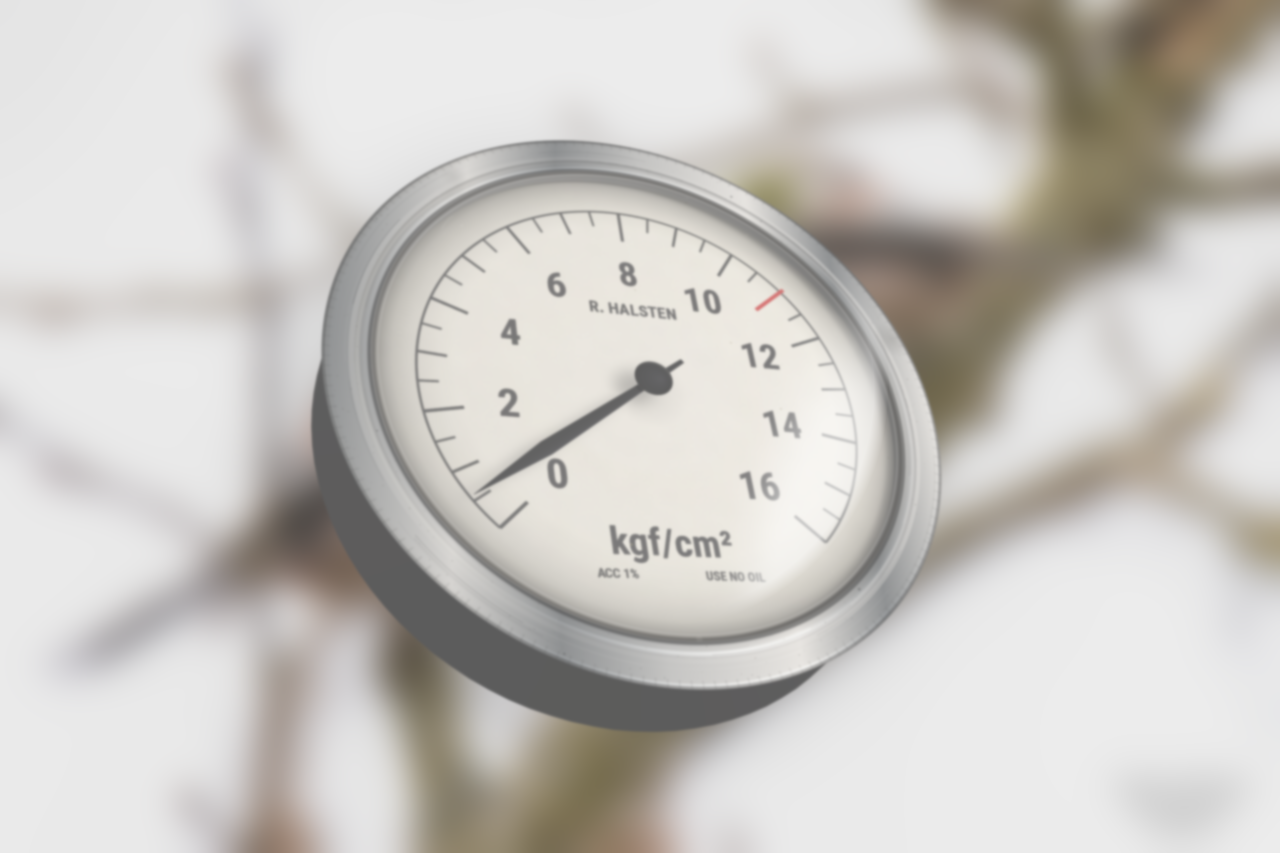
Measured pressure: 0.5 (kg/cm²)
